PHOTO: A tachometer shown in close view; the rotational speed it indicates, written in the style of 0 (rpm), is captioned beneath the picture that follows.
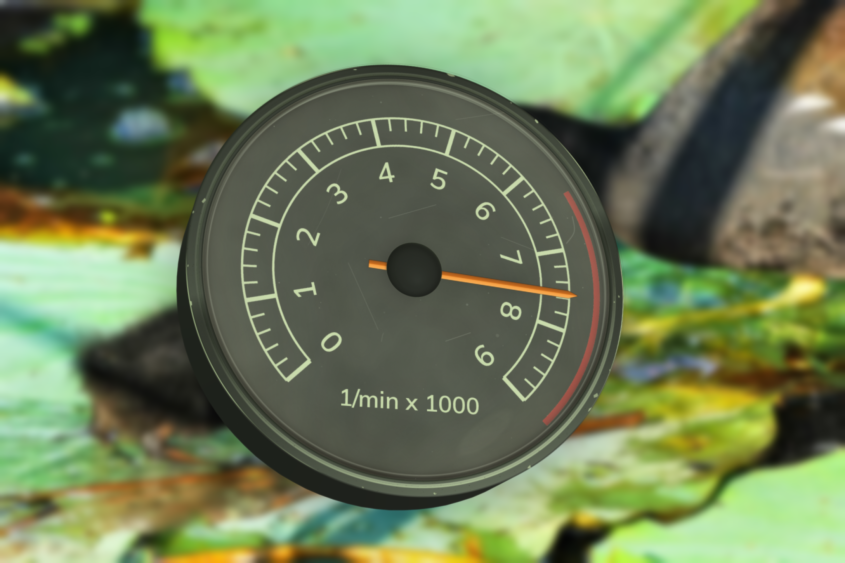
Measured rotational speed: 7600 (rpm)
